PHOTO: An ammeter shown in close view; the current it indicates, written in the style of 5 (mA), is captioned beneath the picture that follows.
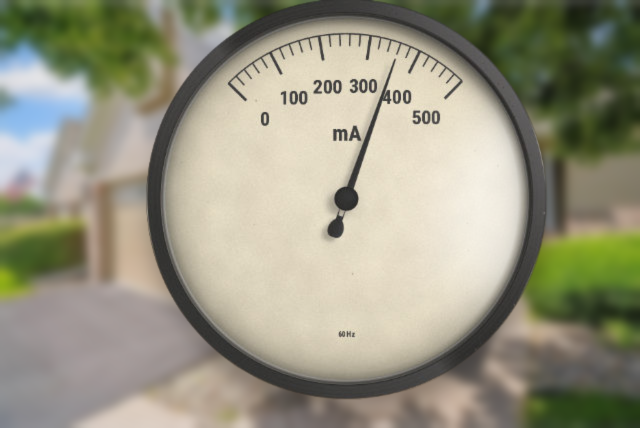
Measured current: 360 (mA)
